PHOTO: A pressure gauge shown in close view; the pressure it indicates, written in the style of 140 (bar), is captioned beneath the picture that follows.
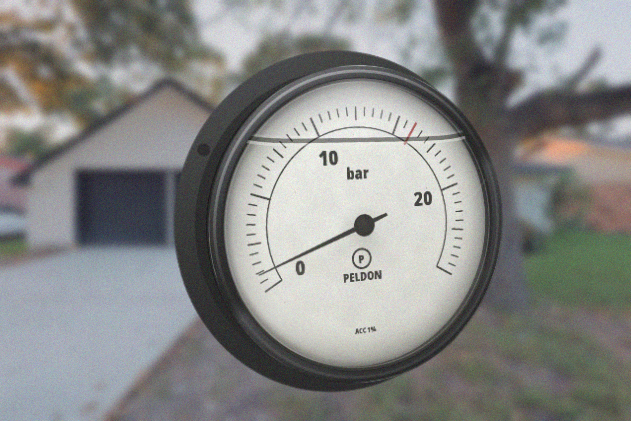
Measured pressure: 1 (bar)
